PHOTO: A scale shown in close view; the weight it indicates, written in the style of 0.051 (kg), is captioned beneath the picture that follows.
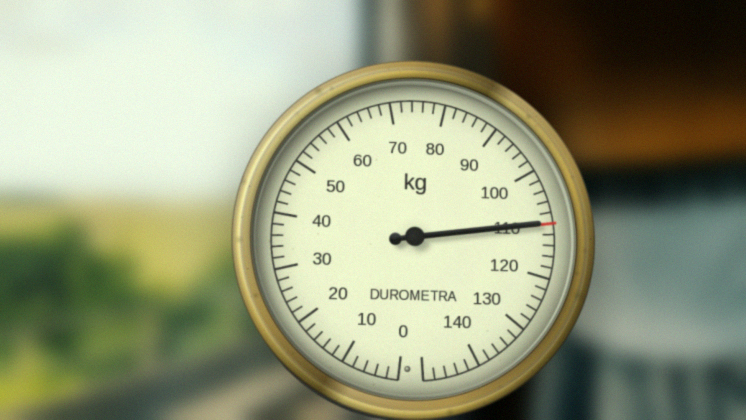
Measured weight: 110 (kg)
